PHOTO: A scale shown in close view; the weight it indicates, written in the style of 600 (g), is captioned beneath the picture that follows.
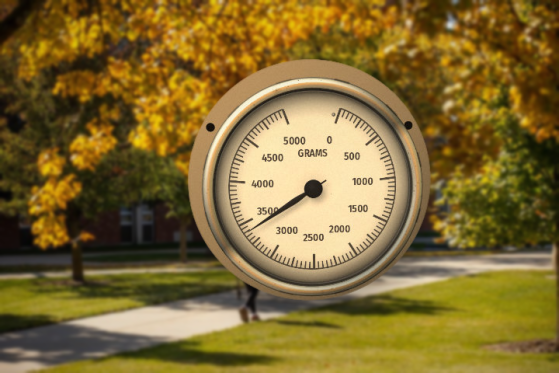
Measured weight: 3400 (g)
